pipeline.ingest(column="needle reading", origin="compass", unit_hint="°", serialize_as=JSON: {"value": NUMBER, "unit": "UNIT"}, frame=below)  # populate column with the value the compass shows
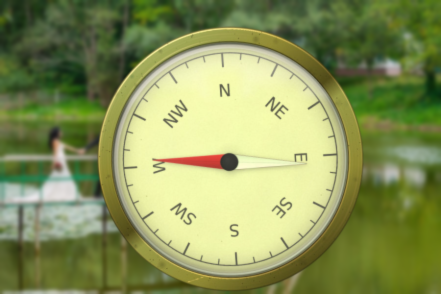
{"value": 275, "unit": "°"}
